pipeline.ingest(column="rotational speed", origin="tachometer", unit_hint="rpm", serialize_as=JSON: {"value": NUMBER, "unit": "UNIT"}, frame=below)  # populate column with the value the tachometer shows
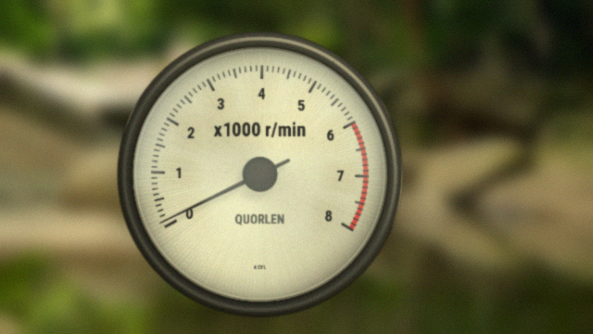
{"value": 100, "unit": "rpm"}
